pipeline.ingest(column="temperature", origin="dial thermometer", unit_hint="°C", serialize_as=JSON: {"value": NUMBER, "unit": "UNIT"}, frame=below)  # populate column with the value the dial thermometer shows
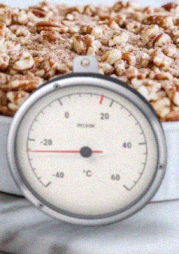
{"value": -24, "unit": "°C"}
